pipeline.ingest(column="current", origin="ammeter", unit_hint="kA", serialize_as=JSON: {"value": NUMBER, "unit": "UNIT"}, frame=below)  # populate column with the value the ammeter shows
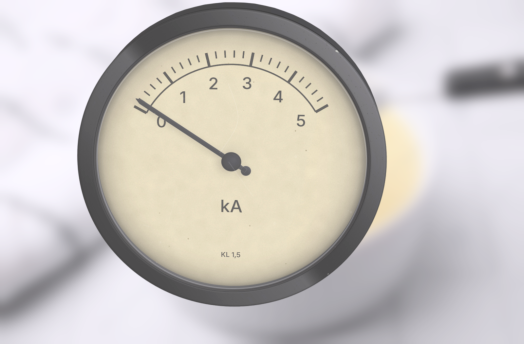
{"value": 0.2, "unit": "kA"}
